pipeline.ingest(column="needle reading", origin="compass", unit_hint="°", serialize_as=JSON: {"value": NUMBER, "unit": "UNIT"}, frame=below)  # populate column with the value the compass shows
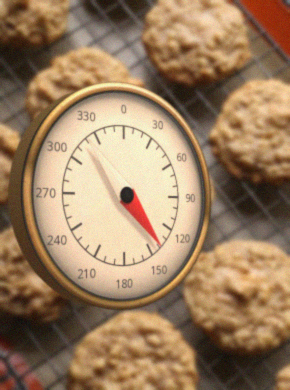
{"value": 140, "unit": "°"}
